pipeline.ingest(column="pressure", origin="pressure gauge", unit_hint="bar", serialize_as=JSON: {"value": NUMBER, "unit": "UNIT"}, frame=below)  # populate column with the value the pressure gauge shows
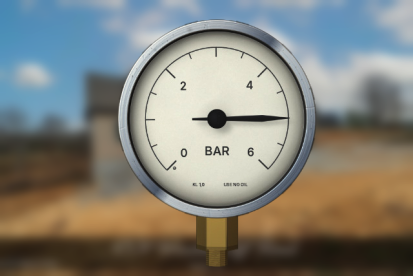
{"value": 5, "unit": "bar"}
